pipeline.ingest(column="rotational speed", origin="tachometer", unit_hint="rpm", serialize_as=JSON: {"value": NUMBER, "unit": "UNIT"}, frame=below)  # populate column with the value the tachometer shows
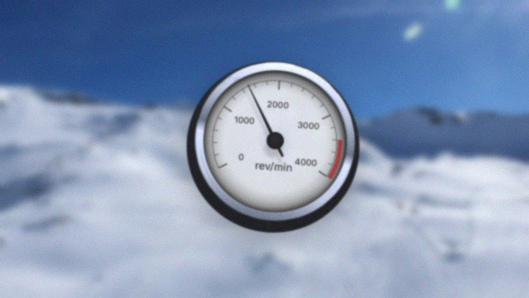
{"value": 1500, "unit": "rpm"}
